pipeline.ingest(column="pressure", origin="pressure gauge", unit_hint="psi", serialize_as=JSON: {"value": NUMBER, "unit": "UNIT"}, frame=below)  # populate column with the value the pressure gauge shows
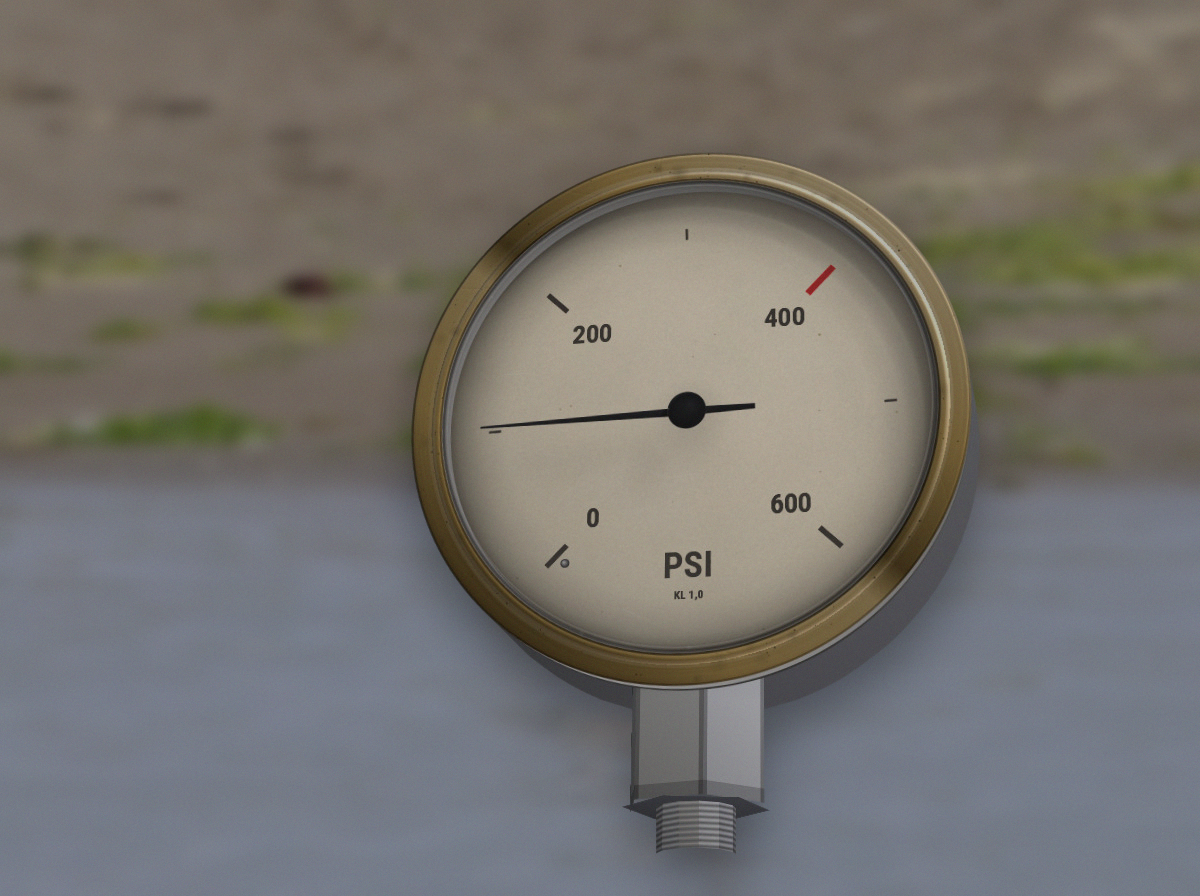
{"value": 100, "unit": "psi"}
